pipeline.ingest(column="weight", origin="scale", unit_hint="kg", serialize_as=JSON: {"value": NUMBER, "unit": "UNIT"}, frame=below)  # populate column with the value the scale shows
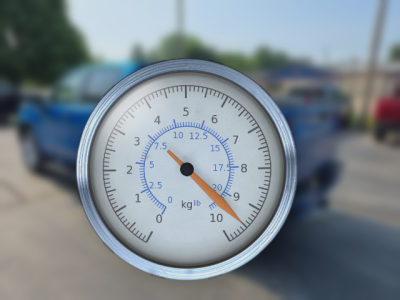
{"value": 9.5, "unit": "kg"}
